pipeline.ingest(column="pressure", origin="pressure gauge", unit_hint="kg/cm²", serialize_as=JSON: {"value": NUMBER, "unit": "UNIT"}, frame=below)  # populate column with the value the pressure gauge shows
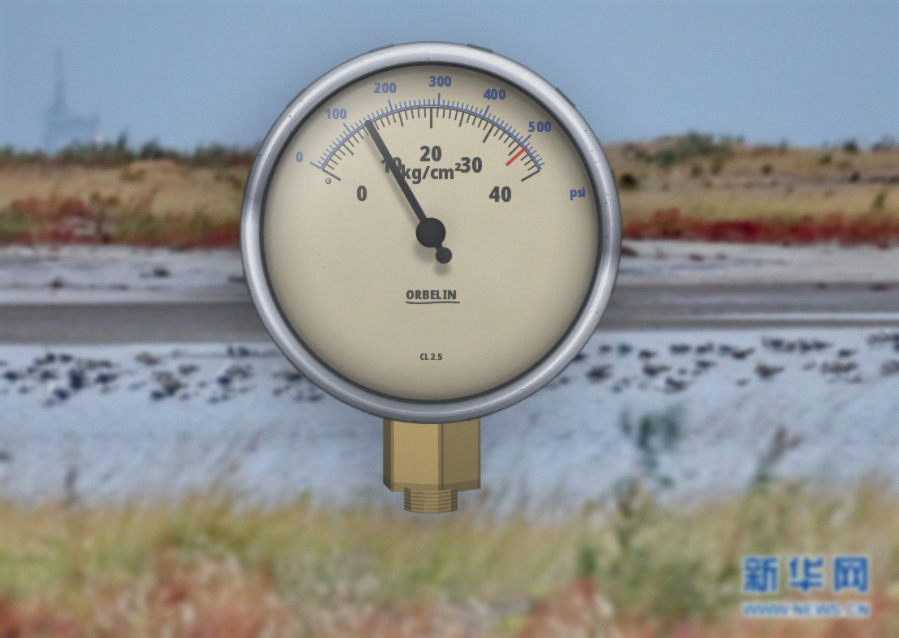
{"value": 10, "unit": "kg/cm²"}
